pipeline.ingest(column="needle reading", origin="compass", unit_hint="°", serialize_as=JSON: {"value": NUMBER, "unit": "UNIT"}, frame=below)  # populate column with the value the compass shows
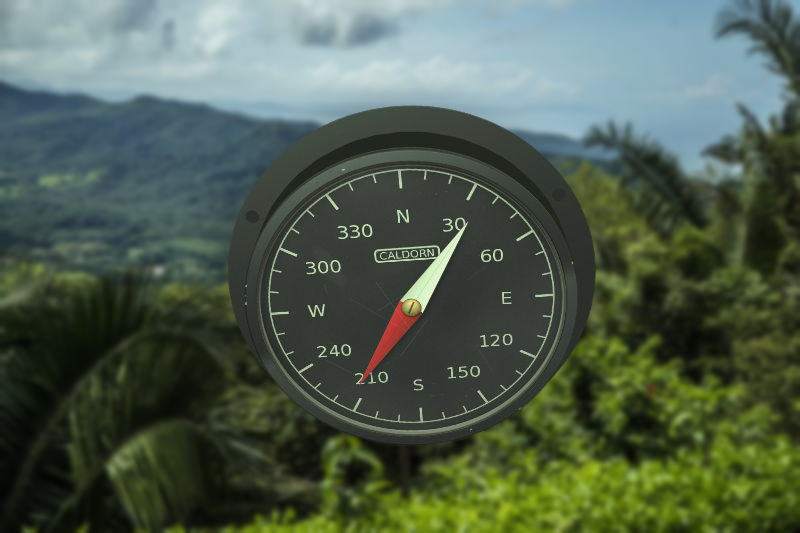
{"value": 215, "unit": "°"}
